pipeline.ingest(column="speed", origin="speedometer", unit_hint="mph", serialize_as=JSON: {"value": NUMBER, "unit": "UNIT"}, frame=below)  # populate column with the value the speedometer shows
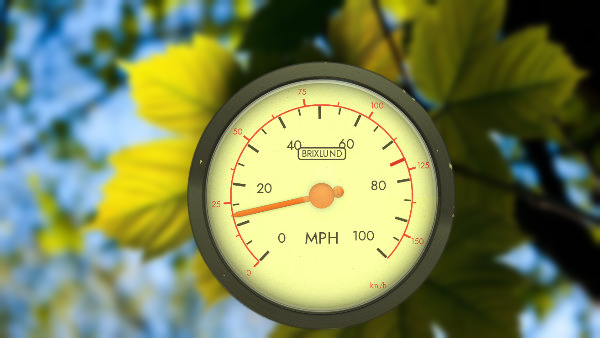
{"value": 12.5, "unit": "mph"}
